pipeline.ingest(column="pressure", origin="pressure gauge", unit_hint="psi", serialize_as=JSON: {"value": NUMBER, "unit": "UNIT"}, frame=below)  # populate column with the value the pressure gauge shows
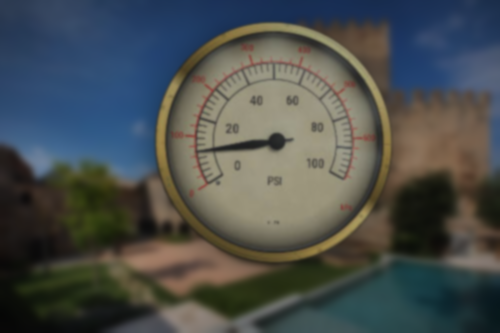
{"value": 10, "unit": "psi"}
